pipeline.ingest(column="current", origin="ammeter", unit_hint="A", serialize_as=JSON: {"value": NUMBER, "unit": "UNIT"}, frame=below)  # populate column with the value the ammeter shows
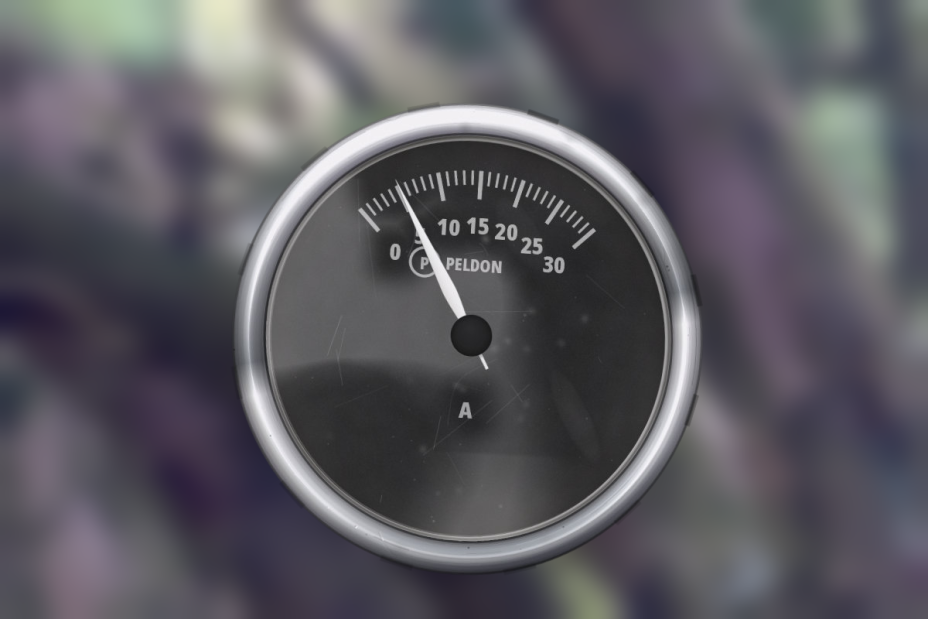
{"value": 5, "unit": "A"}
